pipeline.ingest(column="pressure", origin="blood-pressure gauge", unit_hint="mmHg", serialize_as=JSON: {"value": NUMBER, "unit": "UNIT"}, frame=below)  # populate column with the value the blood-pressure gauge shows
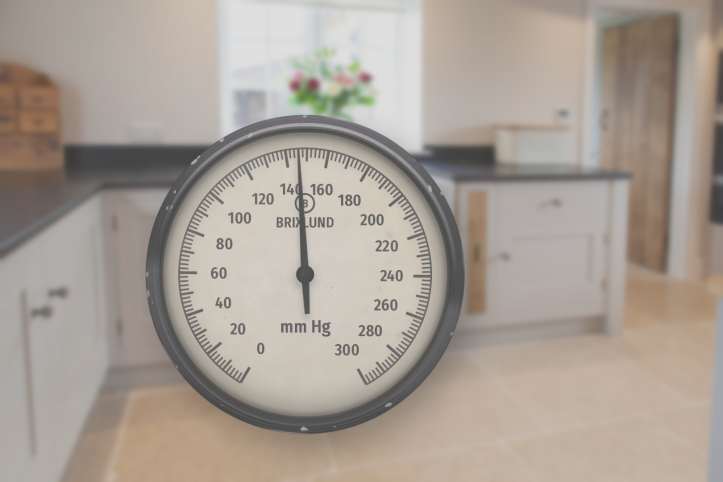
{"value": 146, "unit": "mmHg"}
